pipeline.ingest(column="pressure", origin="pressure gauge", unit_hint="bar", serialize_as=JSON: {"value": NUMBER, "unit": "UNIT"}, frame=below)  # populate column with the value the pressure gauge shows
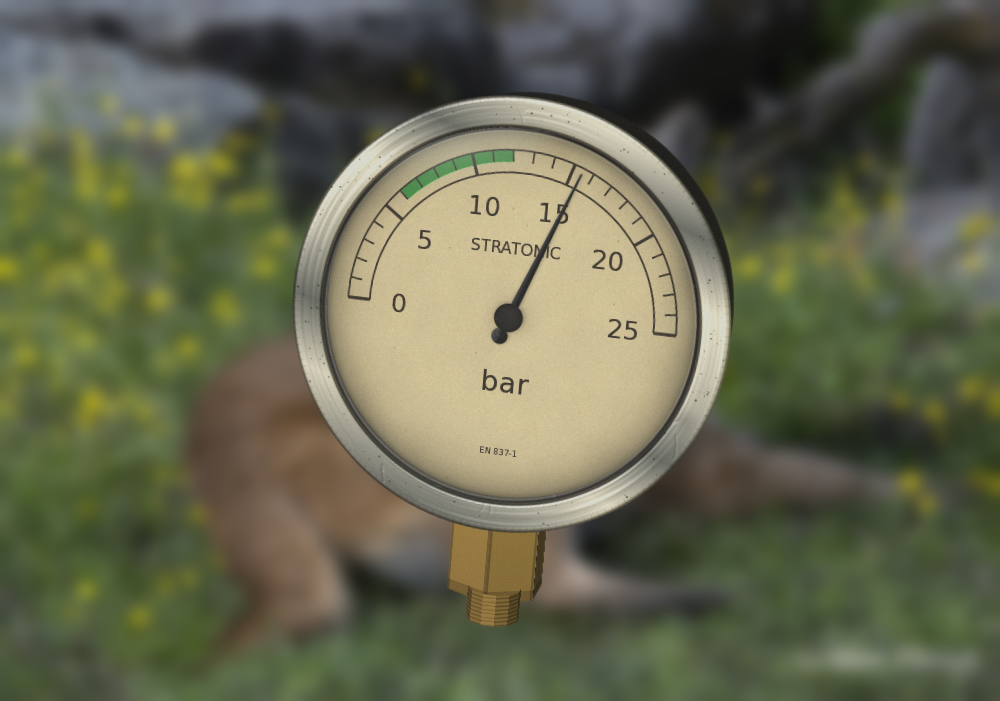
{"value": 15.5, "unit": "bar"}
